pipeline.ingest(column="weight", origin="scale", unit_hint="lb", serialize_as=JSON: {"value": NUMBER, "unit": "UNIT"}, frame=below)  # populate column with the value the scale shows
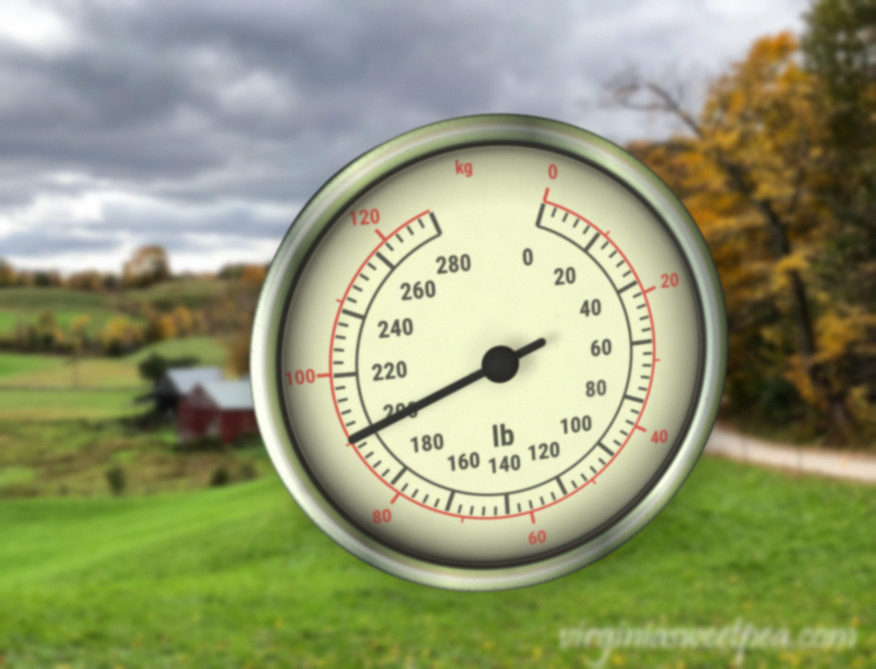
{"value": 200, "unit": "lb"}
